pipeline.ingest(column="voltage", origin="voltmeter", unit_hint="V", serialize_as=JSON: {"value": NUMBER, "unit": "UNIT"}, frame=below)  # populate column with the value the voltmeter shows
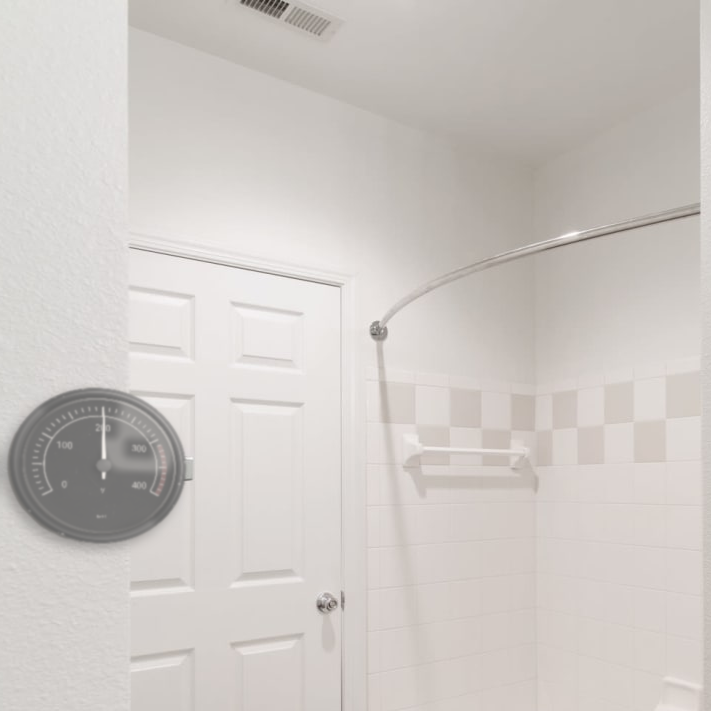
{"value": 200, "unit": "V"}
